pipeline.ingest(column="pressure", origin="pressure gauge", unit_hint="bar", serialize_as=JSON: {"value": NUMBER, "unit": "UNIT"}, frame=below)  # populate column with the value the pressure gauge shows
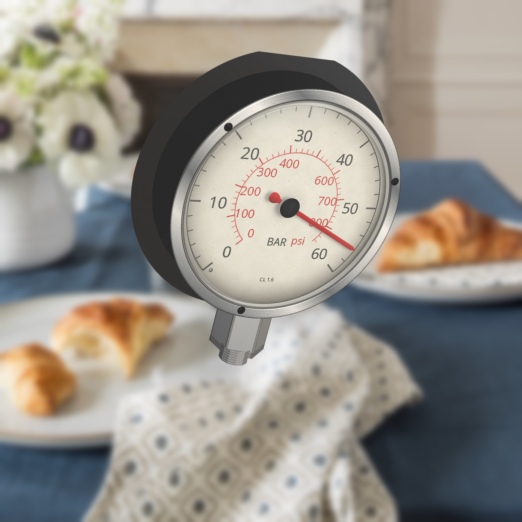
{"value": 56, "unit": "bar"}
